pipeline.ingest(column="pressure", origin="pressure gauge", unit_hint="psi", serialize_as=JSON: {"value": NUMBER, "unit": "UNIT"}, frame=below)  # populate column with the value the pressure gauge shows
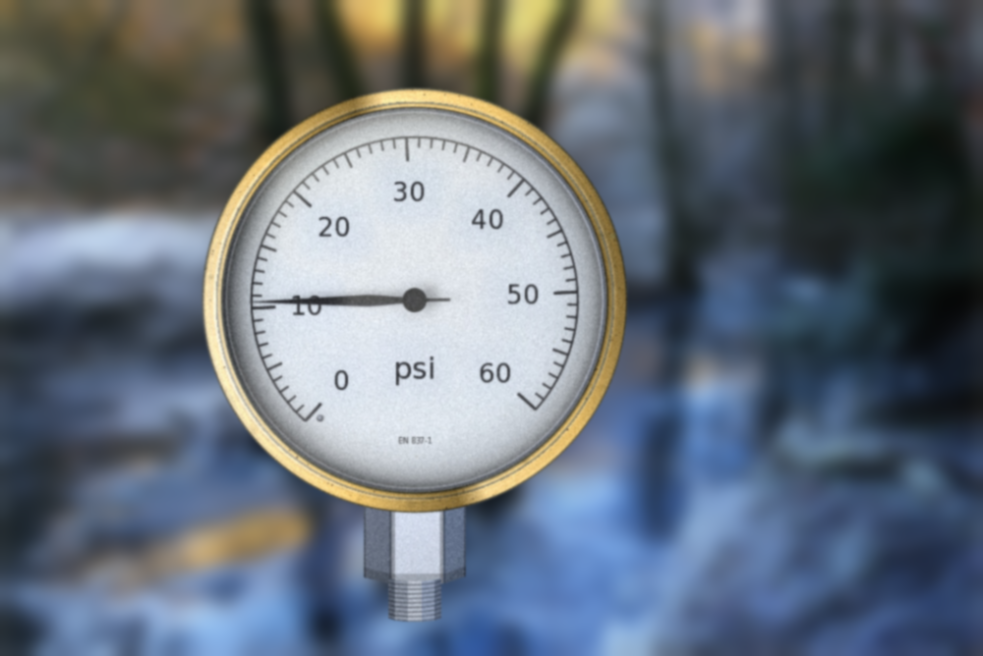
{"value": 10.5, "unit": "psi"}
